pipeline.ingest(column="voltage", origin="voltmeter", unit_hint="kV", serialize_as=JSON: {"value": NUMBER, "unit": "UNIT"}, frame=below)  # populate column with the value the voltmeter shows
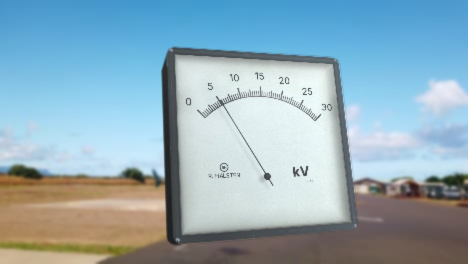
{"value": 5, "unit": "kV"}
